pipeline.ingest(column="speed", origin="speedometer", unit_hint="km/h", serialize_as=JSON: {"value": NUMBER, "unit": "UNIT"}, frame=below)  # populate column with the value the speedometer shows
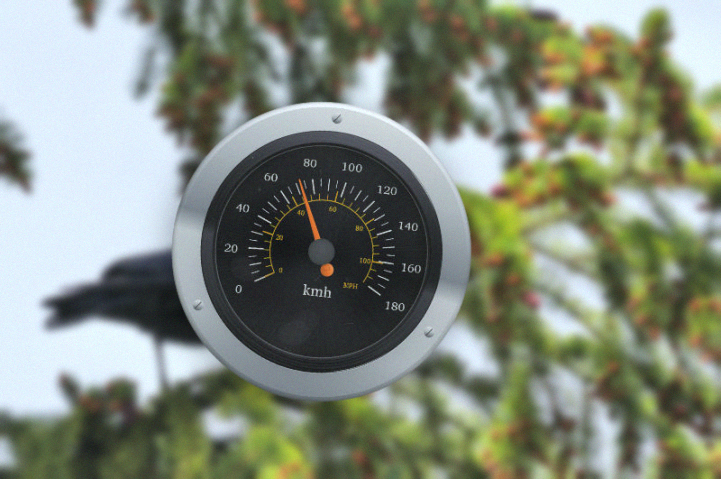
{"value": 72.5, "unit": "km/h"}
